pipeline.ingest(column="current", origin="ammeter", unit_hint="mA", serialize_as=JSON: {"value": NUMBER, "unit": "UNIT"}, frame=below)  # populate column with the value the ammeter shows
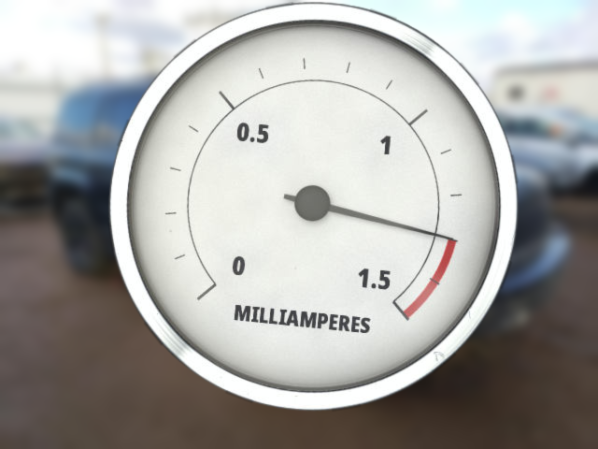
{"value": 1.3, "unit": "mA"}
